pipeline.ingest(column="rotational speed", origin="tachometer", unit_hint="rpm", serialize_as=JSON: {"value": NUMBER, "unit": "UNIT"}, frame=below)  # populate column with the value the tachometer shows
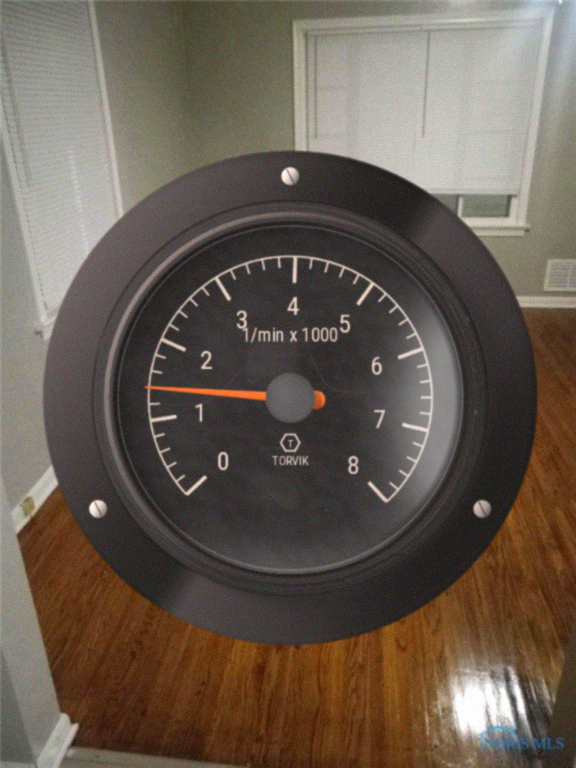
{"value": 1400, "unit": "rpm"}
